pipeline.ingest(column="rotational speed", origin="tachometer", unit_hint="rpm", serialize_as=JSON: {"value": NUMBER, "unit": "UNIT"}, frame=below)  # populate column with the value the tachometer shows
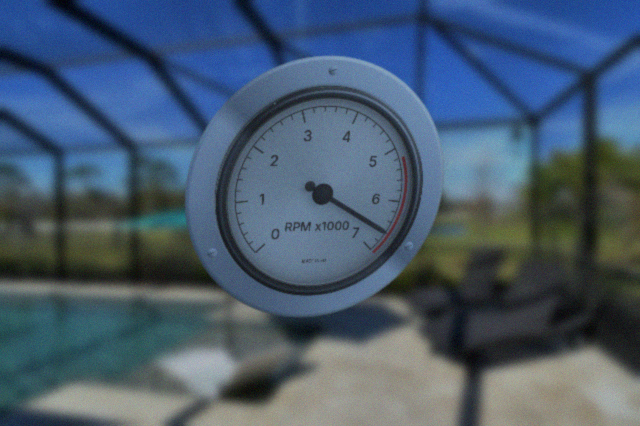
{"value": 6600, "unit": "rpm"}
